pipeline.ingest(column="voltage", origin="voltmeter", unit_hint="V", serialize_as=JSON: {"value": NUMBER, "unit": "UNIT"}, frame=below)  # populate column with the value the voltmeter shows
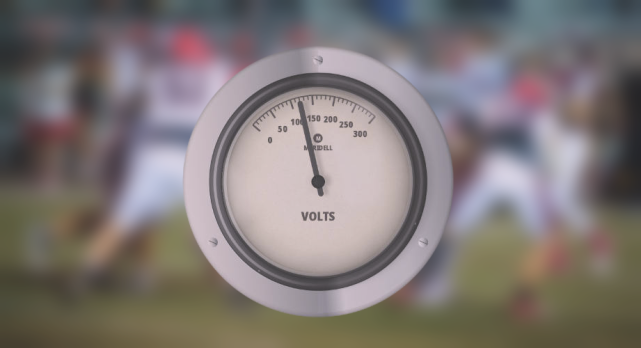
{"value": 120, "unit": "V"}
